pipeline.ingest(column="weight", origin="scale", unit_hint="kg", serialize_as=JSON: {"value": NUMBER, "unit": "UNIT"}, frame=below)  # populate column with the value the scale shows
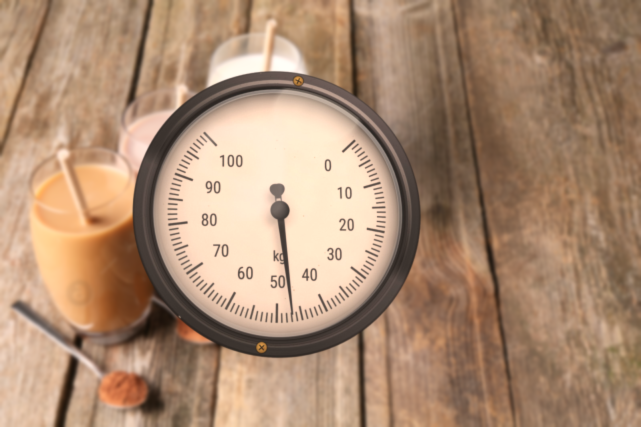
{"value": 47, "unit": "kg"}
